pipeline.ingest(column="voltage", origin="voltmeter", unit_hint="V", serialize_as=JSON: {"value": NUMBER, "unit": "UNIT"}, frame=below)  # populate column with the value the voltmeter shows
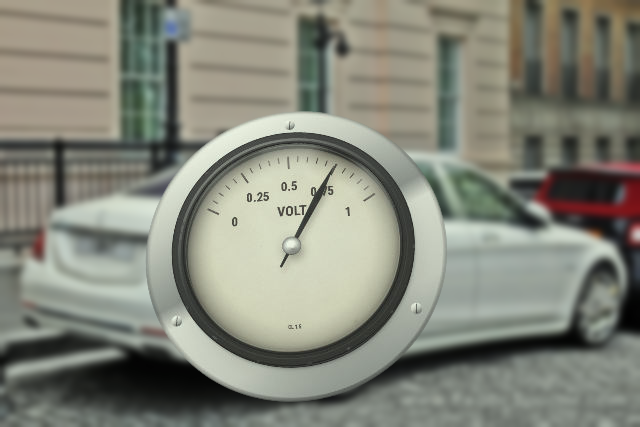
{"value": 0.75, "unit": "V"}
